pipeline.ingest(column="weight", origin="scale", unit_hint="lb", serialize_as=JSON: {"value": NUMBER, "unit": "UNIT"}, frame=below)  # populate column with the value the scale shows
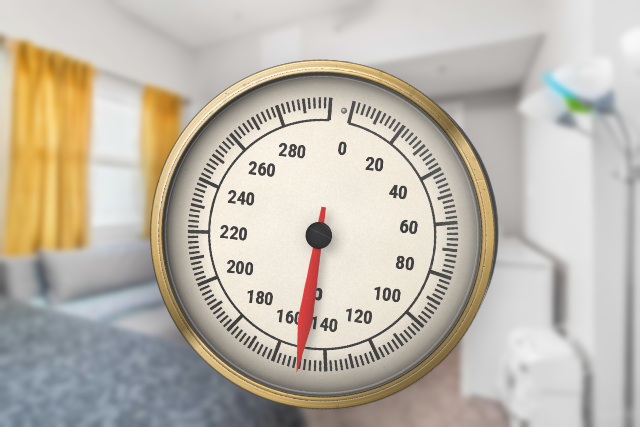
{"value": 150, "unit": "lb"}
